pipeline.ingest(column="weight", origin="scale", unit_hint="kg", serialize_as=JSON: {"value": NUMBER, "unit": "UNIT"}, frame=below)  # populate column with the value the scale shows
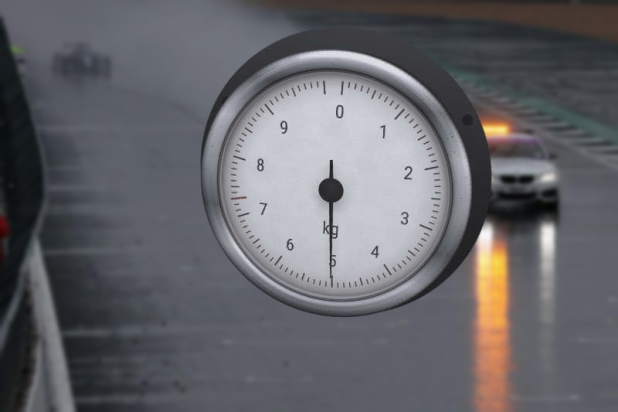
{"value": 5, "unit": "kg"}
